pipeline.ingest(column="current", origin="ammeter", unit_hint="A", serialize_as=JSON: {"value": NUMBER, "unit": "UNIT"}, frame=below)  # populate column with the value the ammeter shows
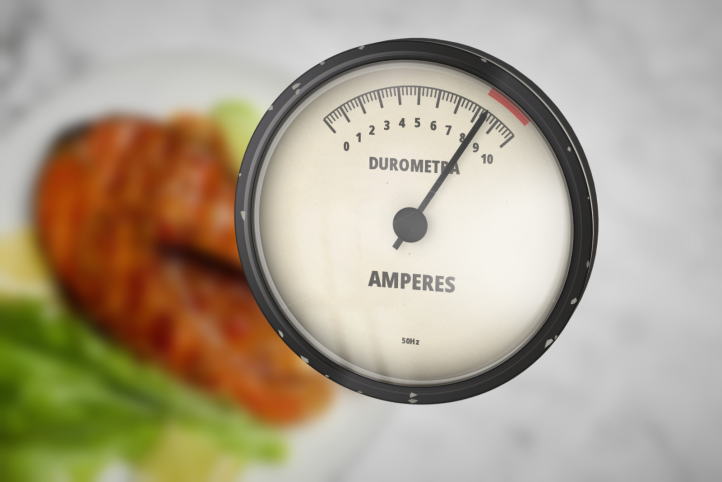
{"value": 8.4, "unit": "A"}
